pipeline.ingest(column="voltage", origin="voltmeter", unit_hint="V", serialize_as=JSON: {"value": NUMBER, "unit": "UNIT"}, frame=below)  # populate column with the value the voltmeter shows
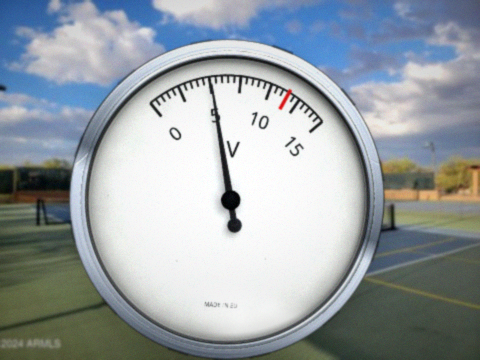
{"value": 5, "unit": "V"}
